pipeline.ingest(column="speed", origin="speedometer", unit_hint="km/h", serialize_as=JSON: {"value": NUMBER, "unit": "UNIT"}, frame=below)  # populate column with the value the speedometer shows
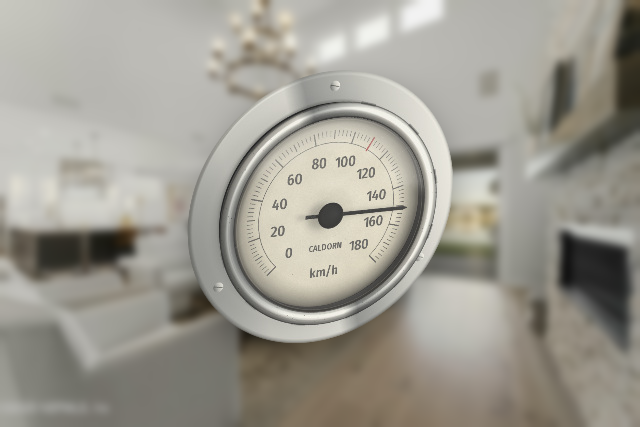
{"value": 150, "unit": "km/h"}
